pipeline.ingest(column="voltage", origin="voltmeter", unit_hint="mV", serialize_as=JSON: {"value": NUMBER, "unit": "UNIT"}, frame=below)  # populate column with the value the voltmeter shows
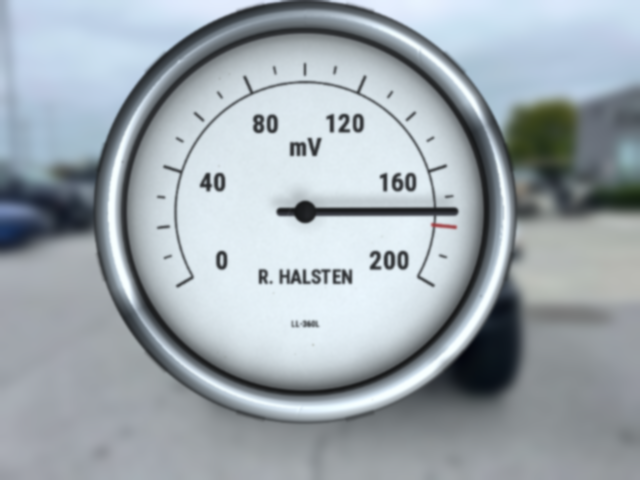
{"value": 175, "unit": "mV"}
